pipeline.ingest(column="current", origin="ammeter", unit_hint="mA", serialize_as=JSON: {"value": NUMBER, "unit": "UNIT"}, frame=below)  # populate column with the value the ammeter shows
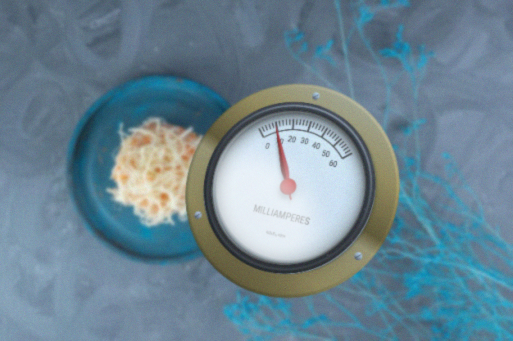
{"value": 10, "unit": "mA"}
